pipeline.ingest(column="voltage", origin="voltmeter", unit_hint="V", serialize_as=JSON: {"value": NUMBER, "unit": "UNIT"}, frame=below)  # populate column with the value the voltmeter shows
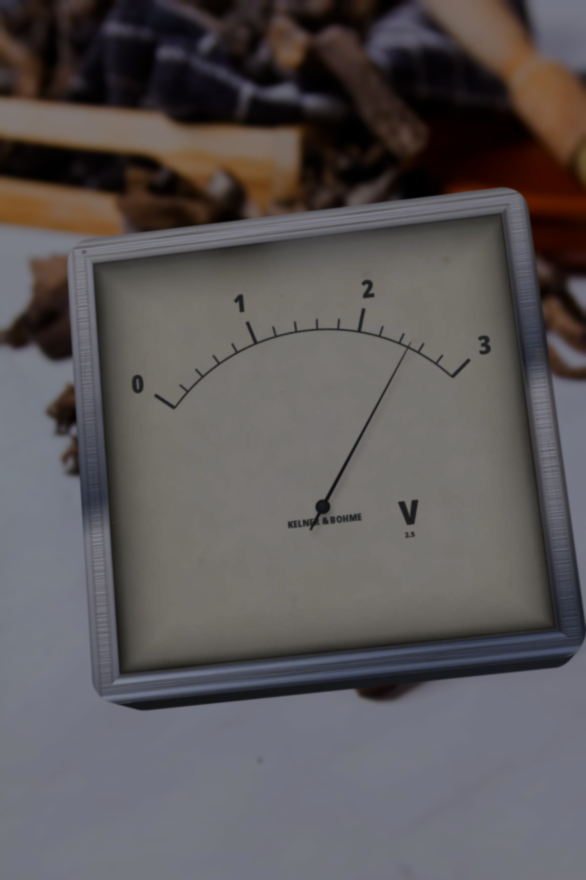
{"value": 2.5, "unit": "V"}
